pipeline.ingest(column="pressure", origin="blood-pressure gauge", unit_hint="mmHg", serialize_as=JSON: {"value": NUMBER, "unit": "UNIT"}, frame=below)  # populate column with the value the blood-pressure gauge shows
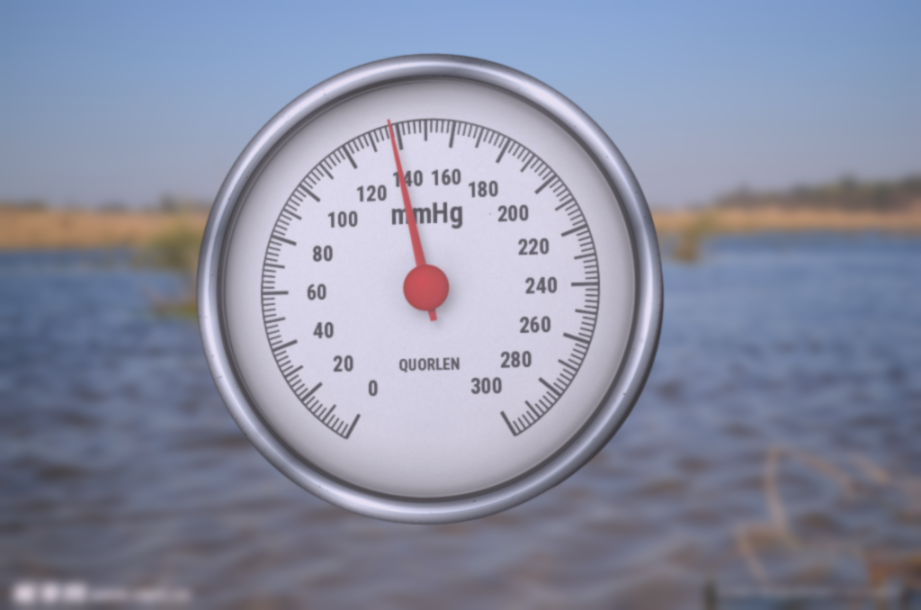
{"value": 138, "unit": "mmHg"}
